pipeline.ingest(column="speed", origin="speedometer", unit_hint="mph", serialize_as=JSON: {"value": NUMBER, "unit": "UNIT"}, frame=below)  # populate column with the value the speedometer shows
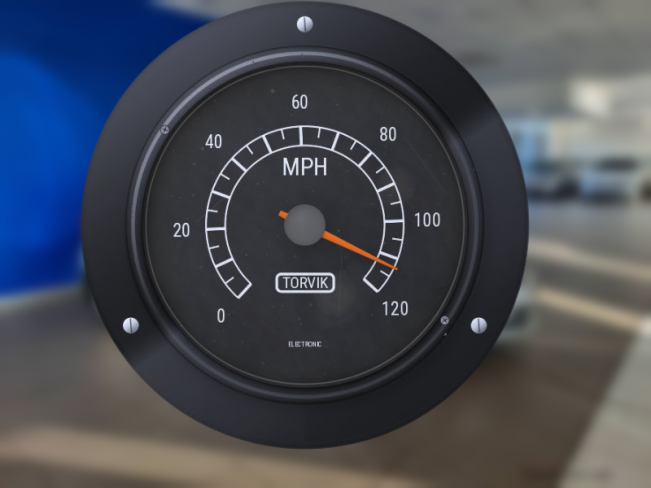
{"value": 112.5, "unit": "mph"}
